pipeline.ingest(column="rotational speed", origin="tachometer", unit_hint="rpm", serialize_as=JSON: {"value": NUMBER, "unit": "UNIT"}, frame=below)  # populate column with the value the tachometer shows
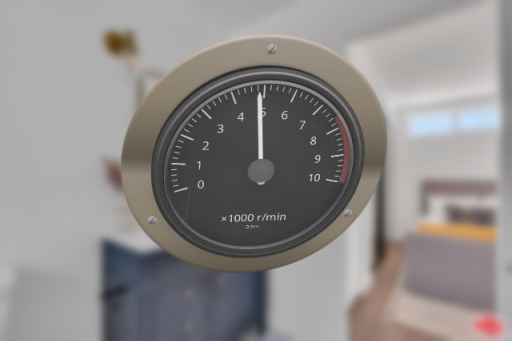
{"value": 4800, "unit": "rpm"}
